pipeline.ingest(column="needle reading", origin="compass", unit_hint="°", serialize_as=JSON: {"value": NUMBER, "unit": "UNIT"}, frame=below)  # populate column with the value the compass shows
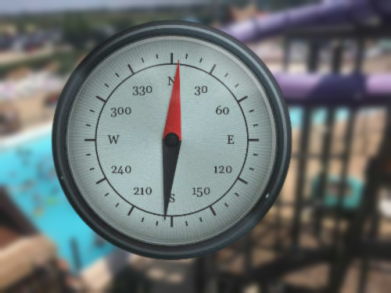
{"value": 5, "unit": "°"}
